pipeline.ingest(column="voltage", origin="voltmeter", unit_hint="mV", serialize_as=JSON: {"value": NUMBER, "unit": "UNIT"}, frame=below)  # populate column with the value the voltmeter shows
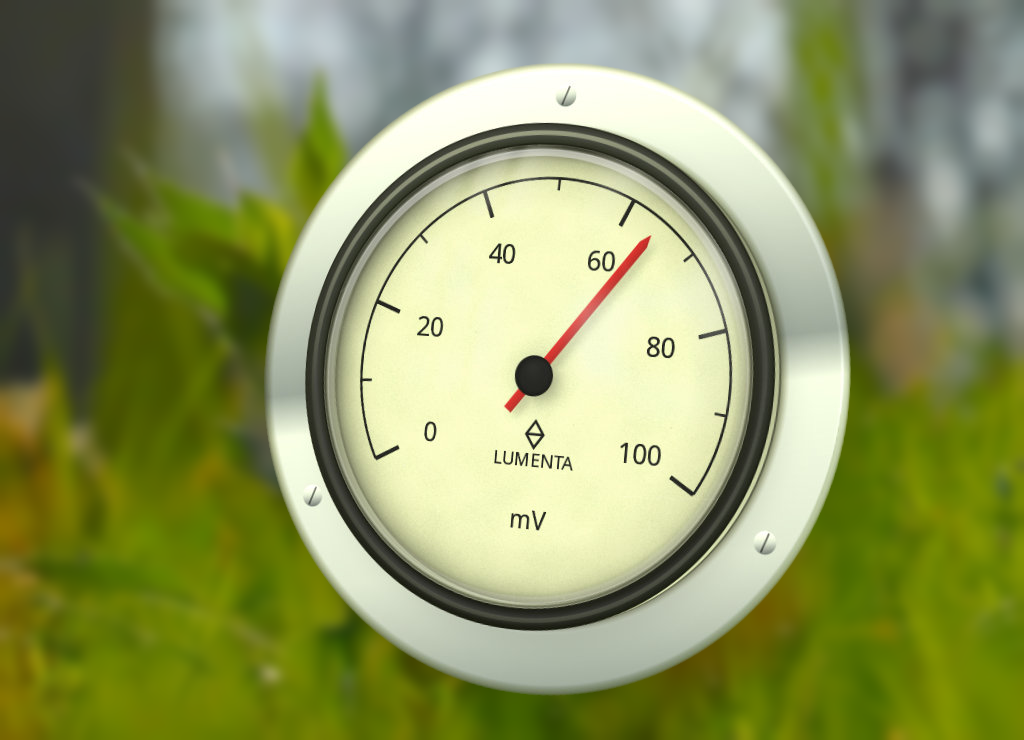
{"value": 65, "unit": "mV"}
